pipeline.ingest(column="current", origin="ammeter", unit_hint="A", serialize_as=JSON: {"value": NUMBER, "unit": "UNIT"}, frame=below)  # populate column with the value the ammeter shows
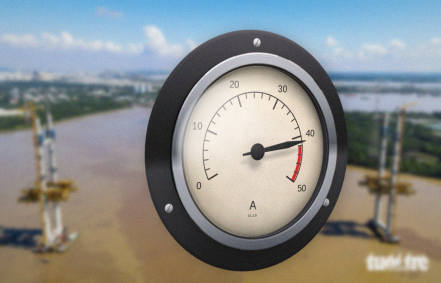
{"value": 41, "unit": "A"}
